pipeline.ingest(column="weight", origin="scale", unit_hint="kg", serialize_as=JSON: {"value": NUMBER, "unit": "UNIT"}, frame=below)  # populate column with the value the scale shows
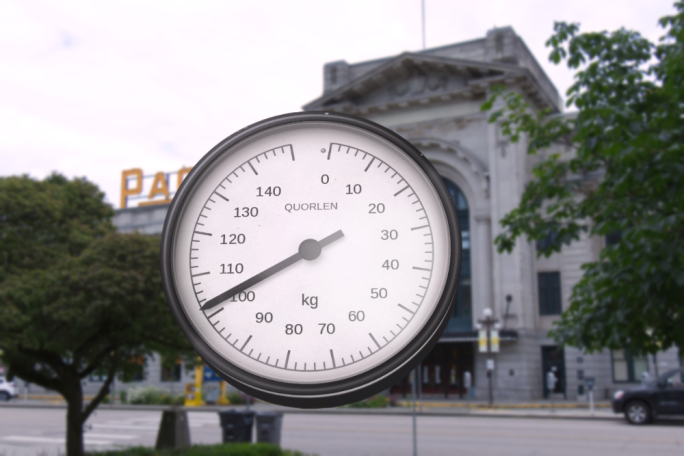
{"value": 102, "unit": "kg"}
